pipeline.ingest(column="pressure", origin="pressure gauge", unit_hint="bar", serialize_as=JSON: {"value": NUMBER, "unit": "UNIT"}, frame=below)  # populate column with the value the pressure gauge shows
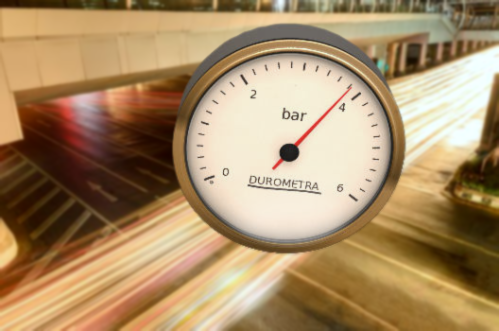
{"value": 3.8, "unit": "bar"}
